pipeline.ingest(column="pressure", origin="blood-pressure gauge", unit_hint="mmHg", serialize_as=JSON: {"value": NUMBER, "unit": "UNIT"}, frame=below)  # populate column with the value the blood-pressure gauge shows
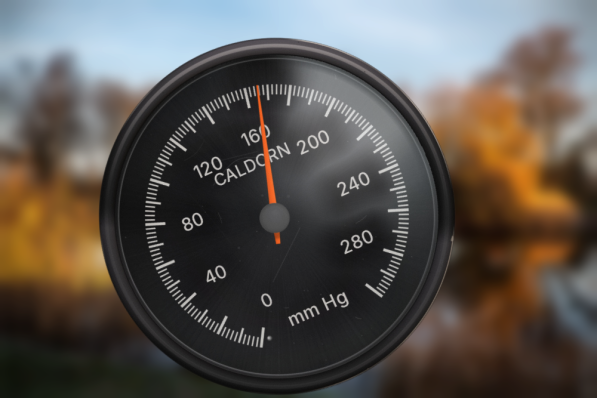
{"value": 166, "unit": "mmHg"}
